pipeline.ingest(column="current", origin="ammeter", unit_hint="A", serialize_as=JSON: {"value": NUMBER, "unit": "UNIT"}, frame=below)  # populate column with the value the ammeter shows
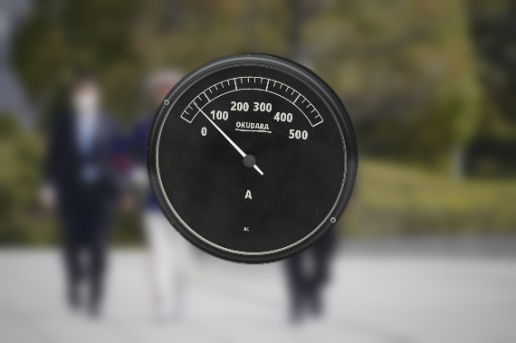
{"value": 60, "unit": "A"}
